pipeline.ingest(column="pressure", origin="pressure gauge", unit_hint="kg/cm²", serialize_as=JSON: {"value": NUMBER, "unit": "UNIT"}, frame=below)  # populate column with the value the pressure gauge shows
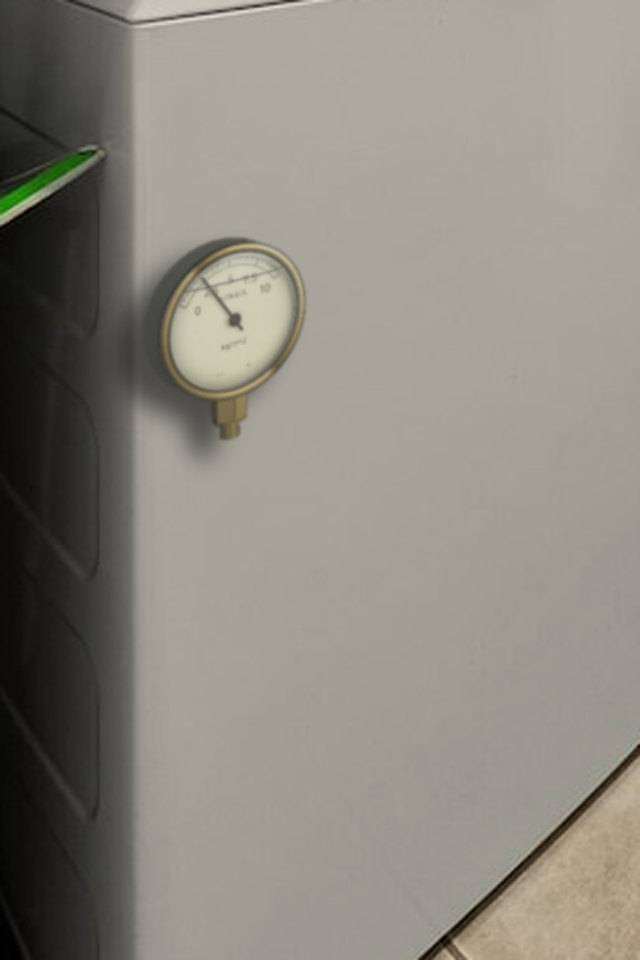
{"value": 2.5, "unit": "kg/cm²"}
